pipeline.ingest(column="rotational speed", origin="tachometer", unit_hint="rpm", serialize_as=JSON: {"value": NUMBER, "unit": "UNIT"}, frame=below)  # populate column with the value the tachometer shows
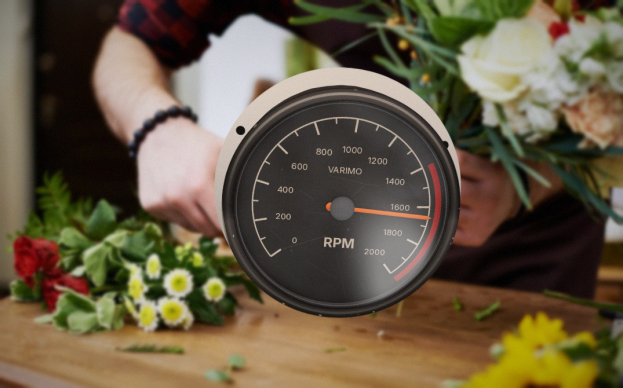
{"value": 1650, "unit": "rpm"}
